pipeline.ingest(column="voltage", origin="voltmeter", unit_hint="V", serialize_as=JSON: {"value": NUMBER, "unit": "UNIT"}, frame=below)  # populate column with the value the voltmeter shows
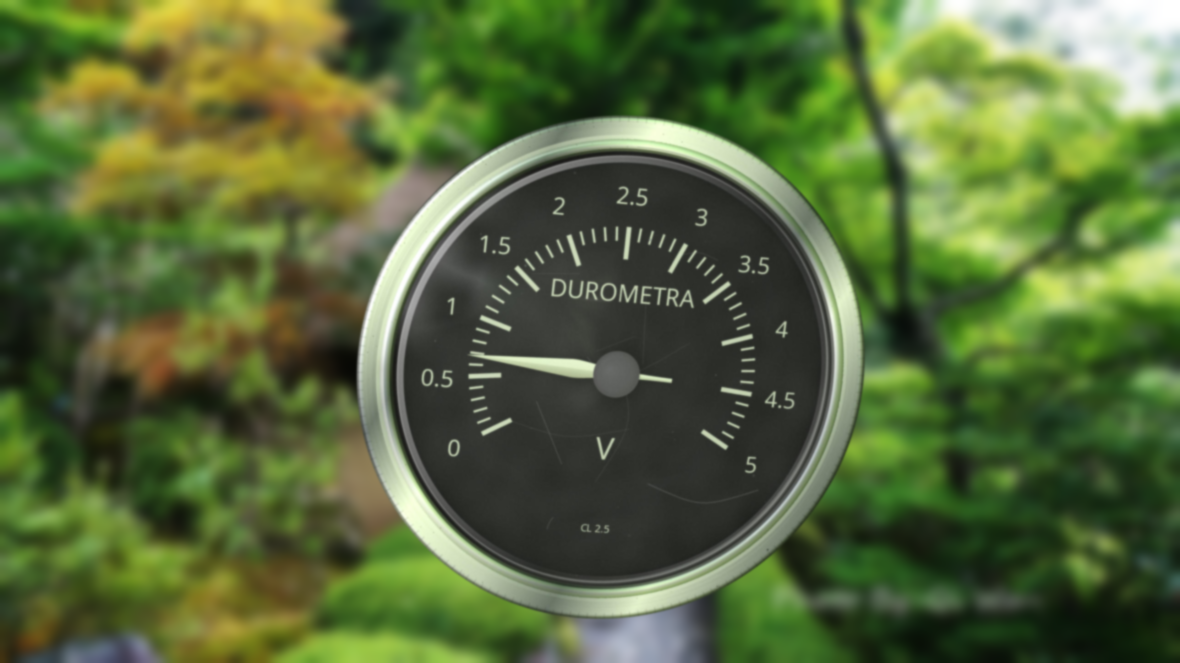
{"value": 0.7, "unit": "V"}
